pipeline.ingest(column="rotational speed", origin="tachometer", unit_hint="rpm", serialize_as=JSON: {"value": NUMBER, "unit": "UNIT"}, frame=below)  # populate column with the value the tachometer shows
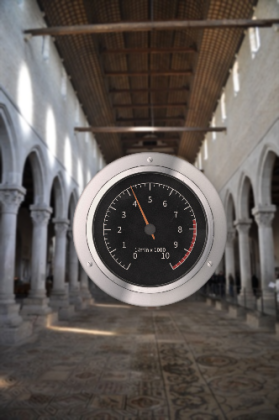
{"value": 4200, "unit": "rpm"}
